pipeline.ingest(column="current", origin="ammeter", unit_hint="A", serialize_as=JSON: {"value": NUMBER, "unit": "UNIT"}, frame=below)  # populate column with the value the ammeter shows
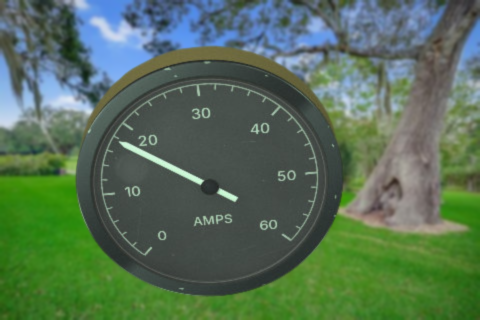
{"value": 18, "unit": "A"}
